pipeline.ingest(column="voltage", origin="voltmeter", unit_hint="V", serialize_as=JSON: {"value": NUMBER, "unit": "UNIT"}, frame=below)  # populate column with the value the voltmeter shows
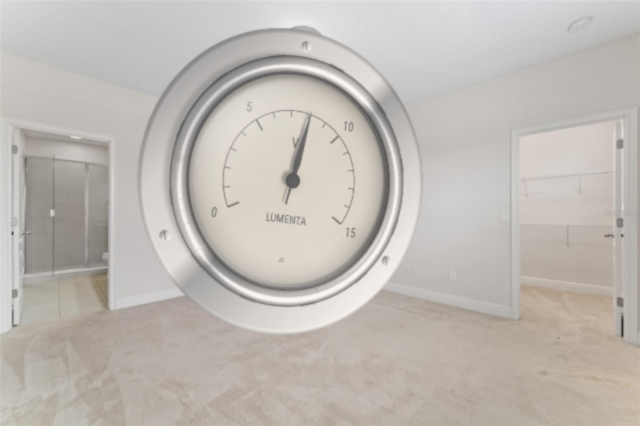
{"value": 8, "unit": "V"}
